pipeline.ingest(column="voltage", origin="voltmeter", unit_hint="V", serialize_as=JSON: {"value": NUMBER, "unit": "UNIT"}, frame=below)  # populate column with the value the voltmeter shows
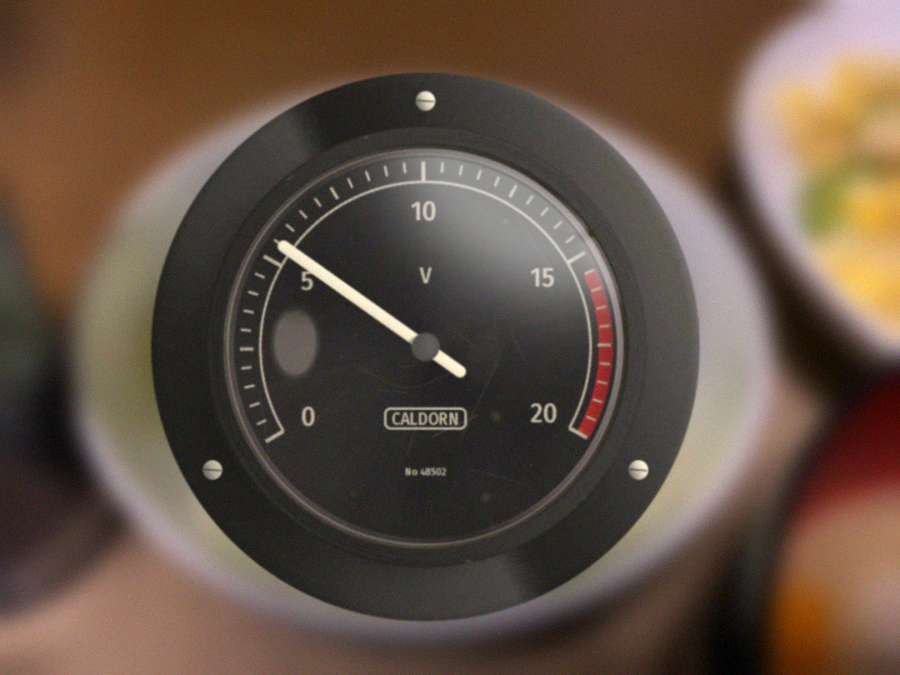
{"value": 5.5, "unit": "V"}
